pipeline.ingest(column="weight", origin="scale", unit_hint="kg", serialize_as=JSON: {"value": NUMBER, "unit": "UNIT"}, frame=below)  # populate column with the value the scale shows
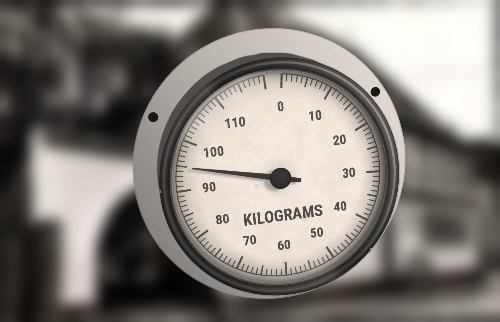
{"value": 95, "unit": "kg"}
